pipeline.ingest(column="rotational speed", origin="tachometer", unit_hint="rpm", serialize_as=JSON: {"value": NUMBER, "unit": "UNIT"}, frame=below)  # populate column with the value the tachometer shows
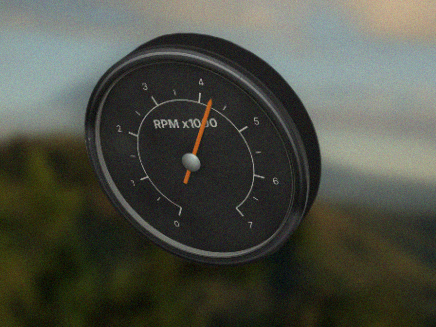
{"value": 4250, "unit": "rpm"}
